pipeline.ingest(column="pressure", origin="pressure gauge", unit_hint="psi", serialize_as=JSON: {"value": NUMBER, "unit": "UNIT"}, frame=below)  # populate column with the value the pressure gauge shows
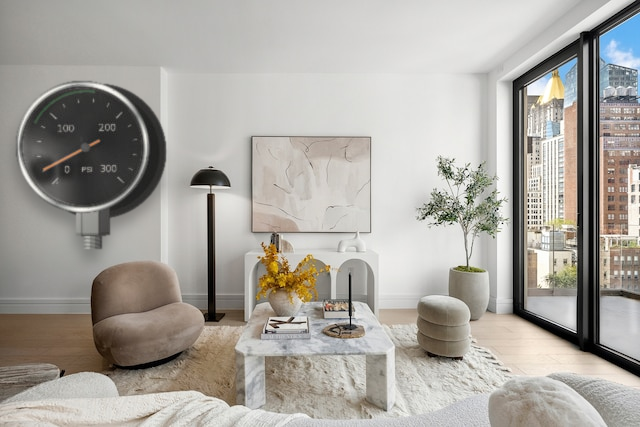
{"value": 20, "unit": "psi"}
